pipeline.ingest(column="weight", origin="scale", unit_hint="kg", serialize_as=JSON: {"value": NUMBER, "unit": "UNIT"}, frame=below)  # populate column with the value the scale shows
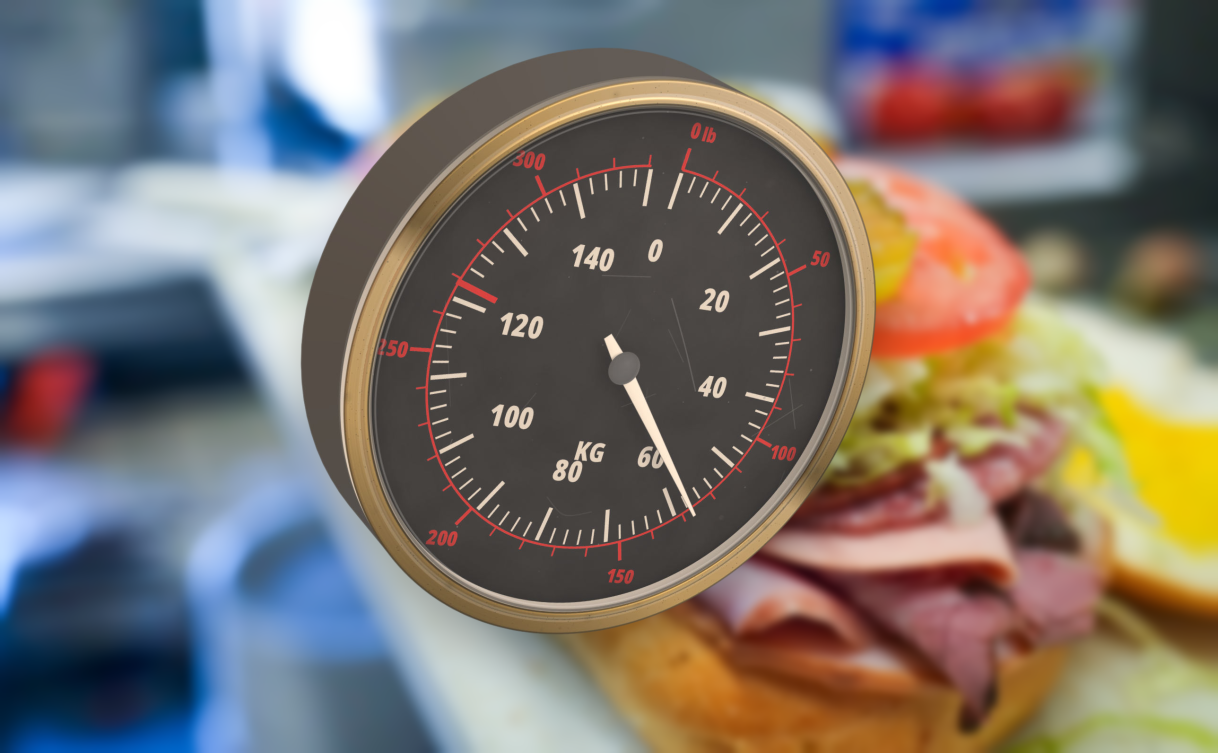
{"value": 58, "unit": "kg"}
